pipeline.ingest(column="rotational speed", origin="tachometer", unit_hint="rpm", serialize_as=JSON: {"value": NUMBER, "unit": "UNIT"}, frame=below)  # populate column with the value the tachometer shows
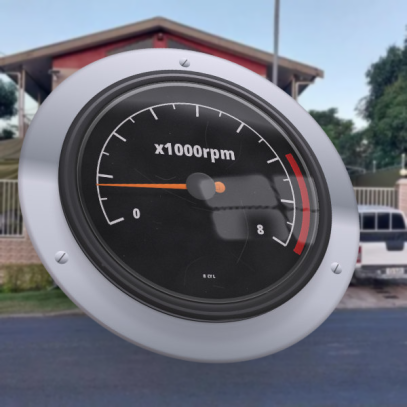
{"value": 750, "unit": "rpm"}
